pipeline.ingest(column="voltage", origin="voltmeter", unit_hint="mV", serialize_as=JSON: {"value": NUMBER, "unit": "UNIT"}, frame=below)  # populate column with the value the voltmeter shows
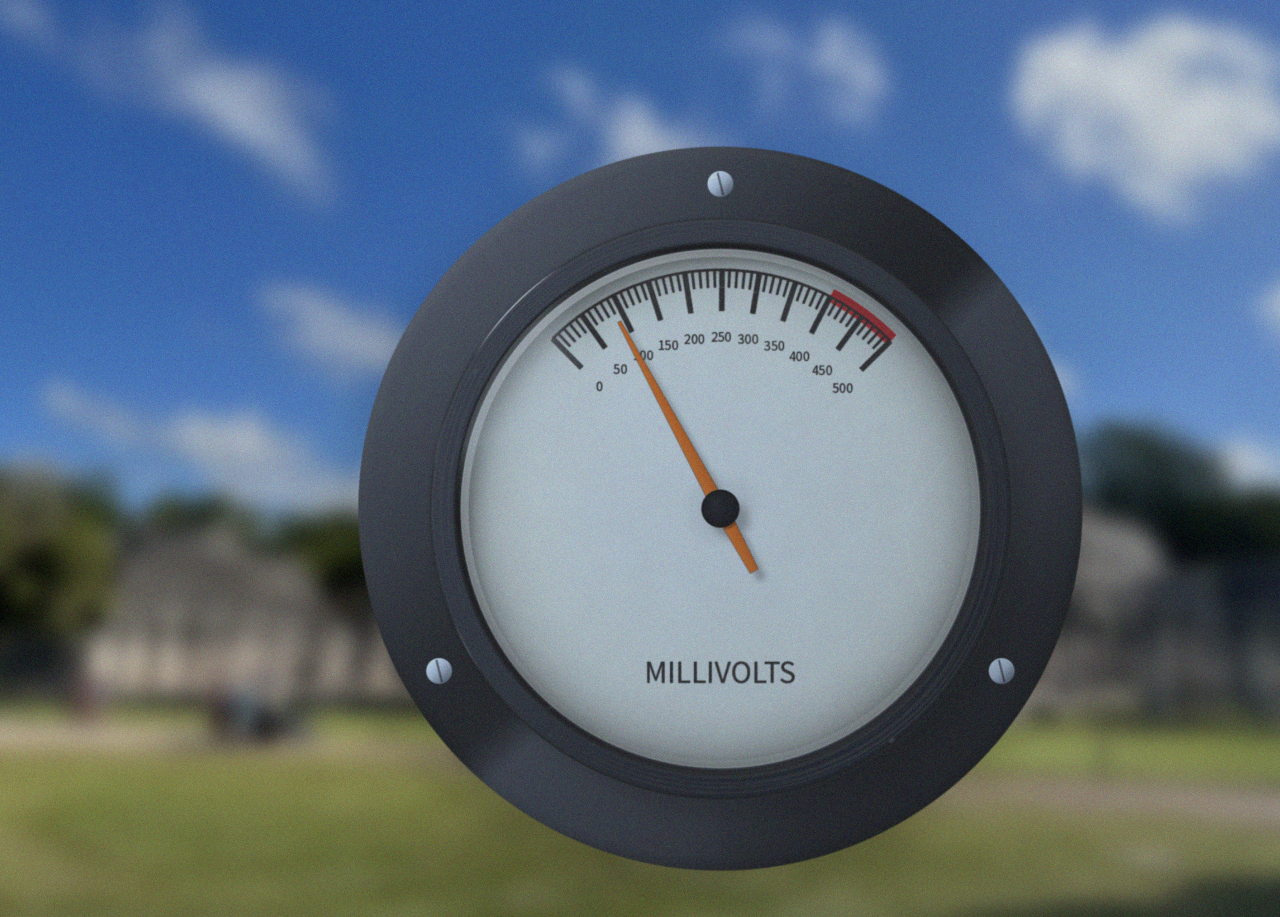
{"value": 90, "unit": "mV"}
